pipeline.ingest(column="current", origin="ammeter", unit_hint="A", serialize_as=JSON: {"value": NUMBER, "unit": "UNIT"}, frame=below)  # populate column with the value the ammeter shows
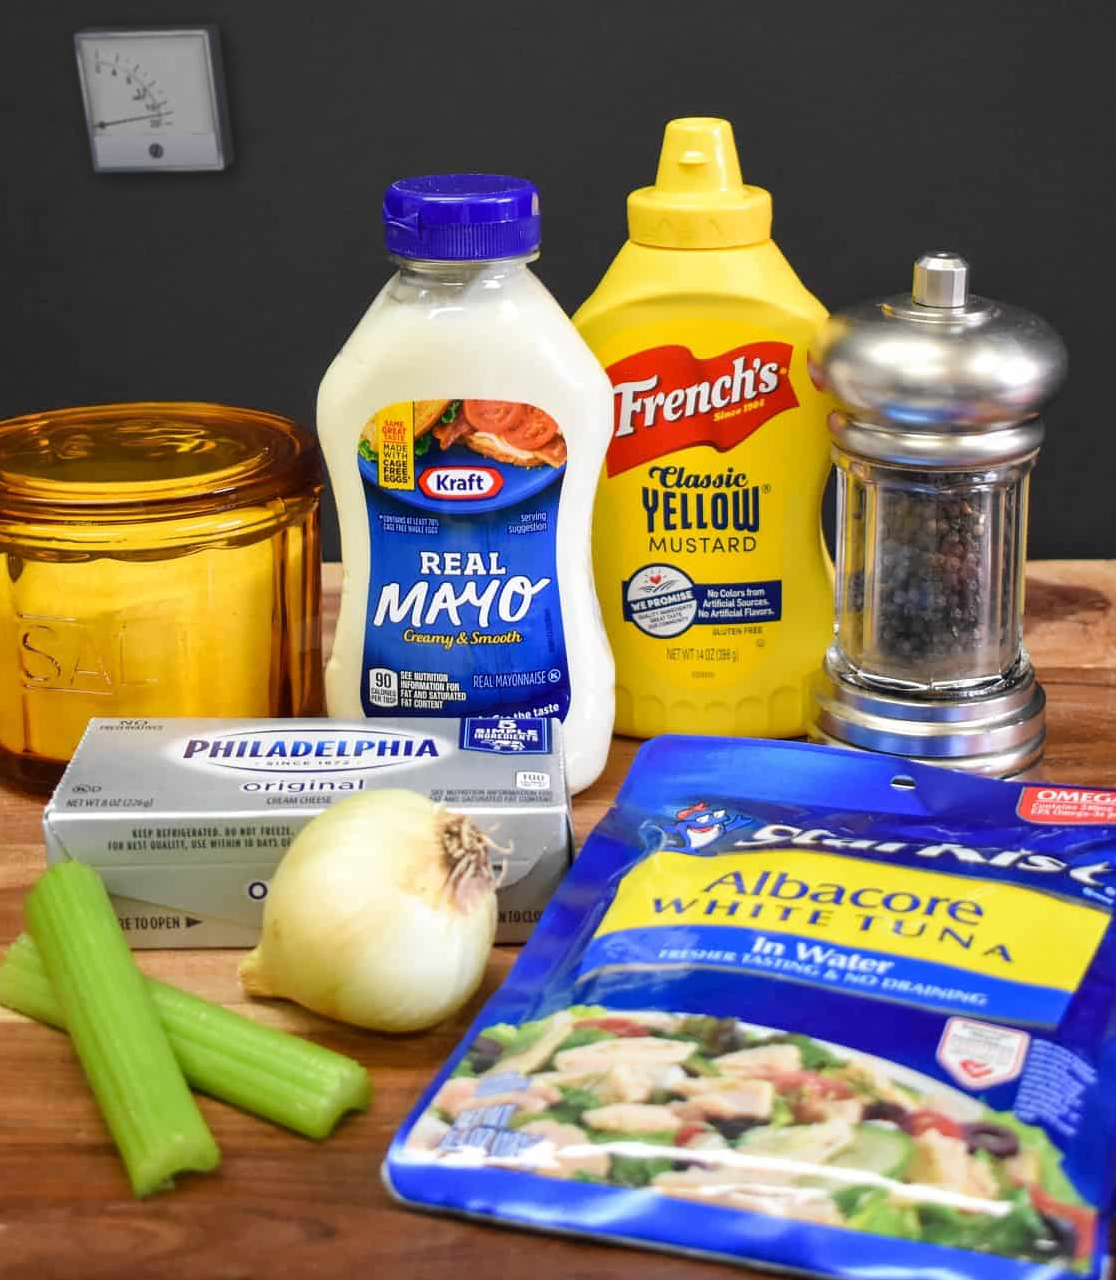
{"value": 18, "unit": "A"}
